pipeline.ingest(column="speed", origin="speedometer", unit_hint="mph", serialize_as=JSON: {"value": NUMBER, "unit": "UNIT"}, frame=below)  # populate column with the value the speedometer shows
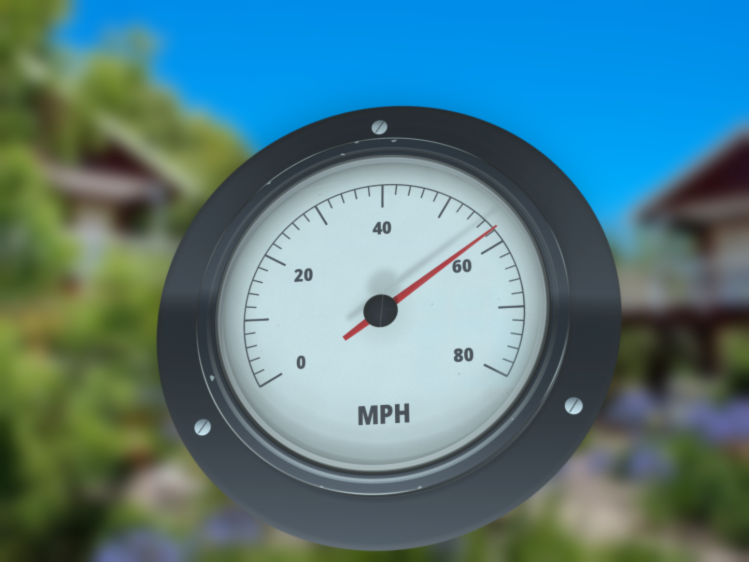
{"value": 58, "unit": "mph"}
